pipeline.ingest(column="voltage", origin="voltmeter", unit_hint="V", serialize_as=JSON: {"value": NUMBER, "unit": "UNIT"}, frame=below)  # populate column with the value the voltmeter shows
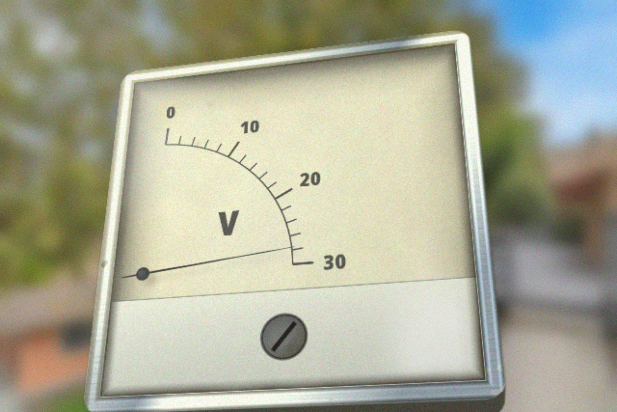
{"value": 28, "unit": "V"}
